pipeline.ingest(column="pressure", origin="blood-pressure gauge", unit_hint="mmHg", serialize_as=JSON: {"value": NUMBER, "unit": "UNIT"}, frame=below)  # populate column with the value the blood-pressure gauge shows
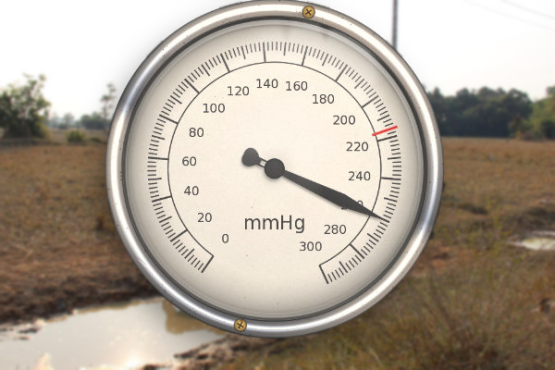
{"value": 260, "unit": "mmHg"}
